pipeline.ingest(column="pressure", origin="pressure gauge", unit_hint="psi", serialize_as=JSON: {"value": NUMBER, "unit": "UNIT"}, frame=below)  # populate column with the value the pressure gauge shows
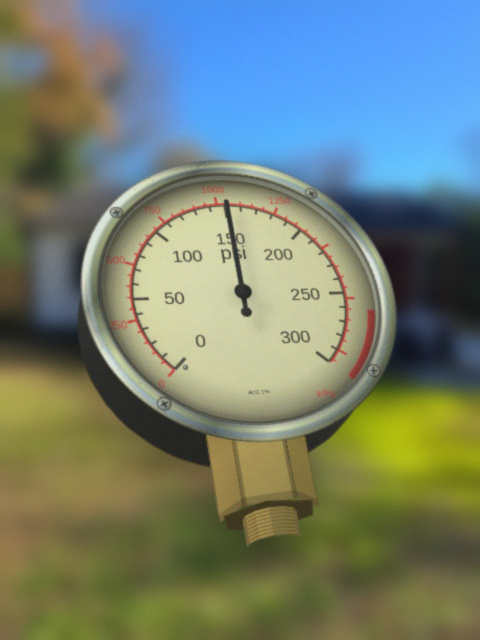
{"value": 150, "unit": "psi"}
